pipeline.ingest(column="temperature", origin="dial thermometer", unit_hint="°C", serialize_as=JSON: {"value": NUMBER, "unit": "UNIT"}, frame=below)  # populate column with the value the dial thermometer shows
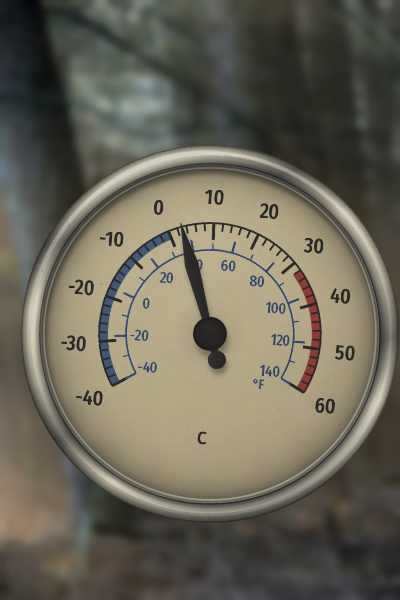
{"value": 3, "unit": "°C"}
